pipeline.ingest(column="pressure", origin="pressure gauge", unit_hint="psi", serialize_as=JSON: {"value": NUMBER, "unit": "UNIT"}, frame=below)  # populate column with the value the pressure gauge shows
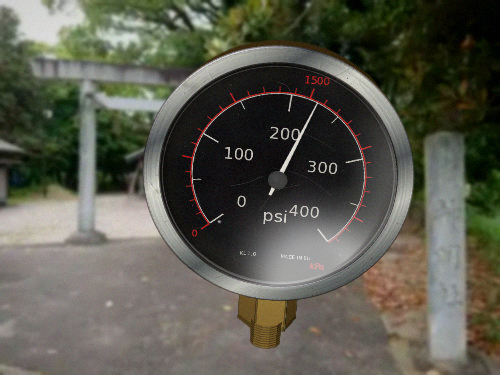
{"value": 225, "unit": "psi"}
